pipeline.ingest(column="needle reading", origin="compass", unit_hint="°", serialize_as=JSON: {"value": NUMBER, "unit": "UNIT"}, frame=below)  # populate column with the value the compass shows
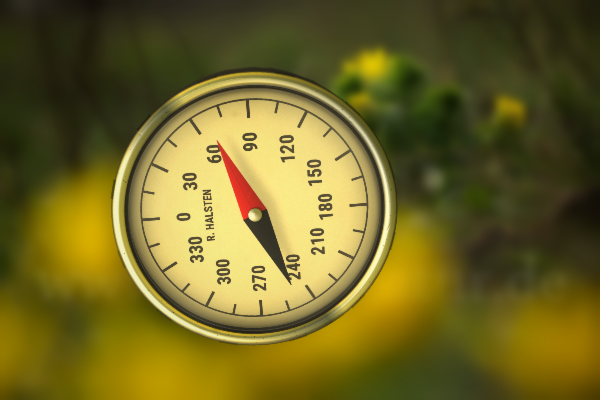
{"value": 67.5, "unit": "°"}
